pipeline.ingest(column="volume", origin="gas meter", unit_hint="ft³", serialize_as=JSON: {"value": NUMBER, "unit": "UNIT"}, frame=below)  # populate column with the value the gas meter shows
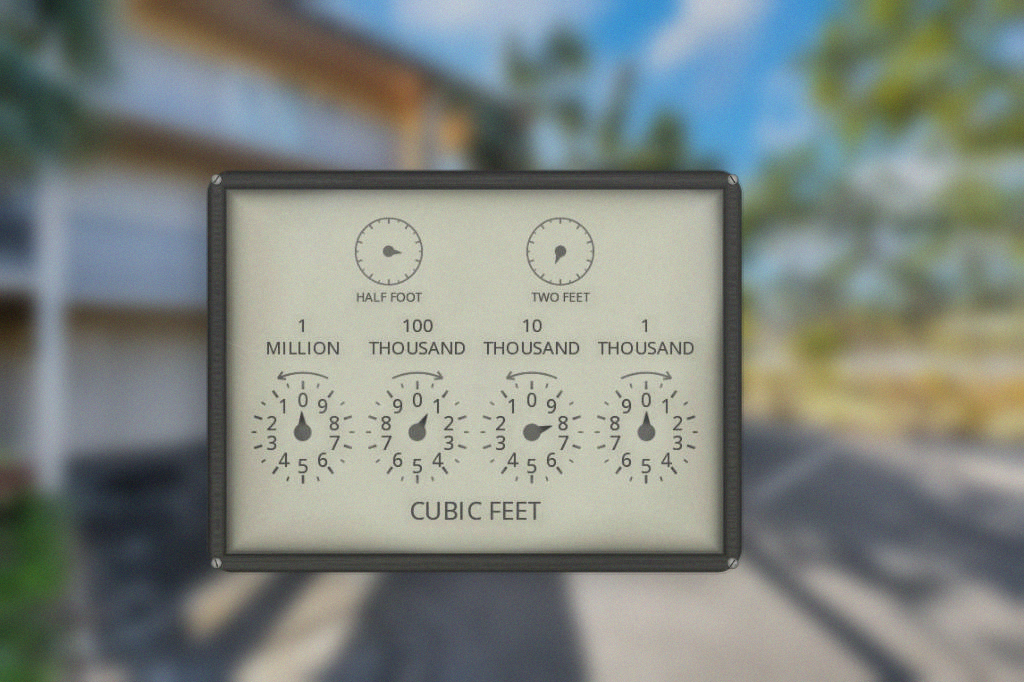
{"value": 8000, "unit": "ft³"}
